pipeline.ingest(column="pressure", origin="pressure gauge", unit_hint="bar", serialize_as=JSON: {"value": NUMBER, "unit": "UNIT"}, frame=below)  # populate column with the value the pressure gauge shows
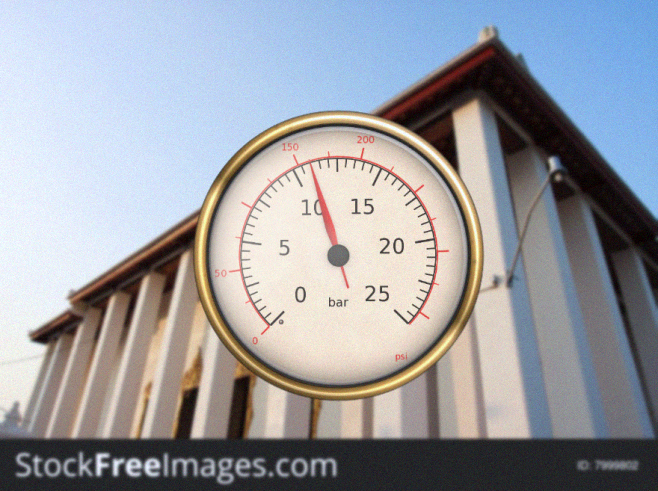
{"value": 11, "unit": "bar"}
